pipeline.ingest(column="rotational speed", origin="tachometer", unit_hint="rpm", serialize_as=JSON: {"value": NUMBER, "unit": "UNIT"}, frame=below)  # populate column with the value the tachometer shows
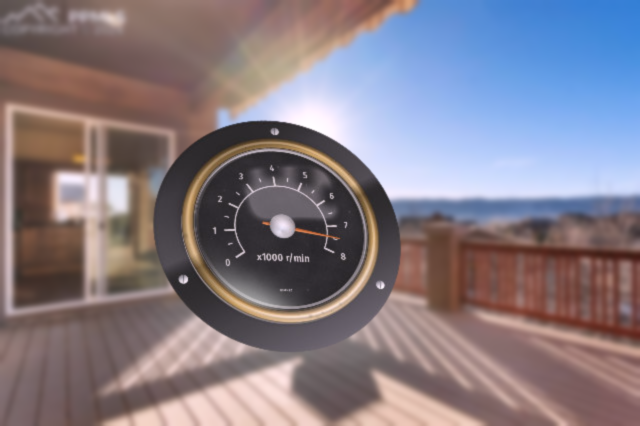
{"value": 7500, "unit": "rpm"}
